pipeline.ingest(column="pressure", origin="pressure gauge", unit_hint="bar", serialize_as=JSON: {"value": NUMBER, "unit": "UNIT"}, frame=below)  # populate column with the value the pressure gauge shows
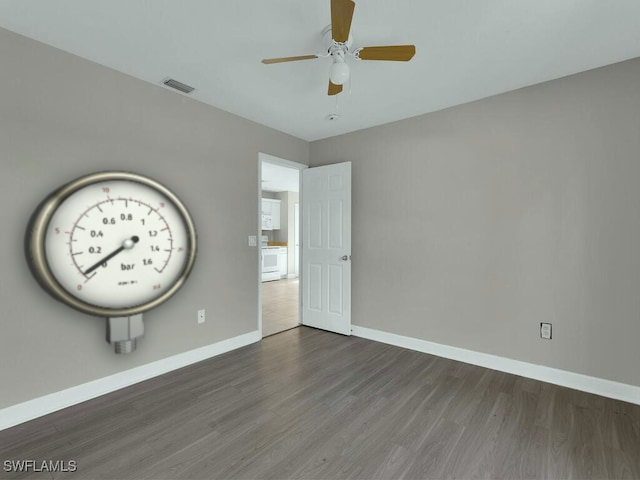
{"value": 0.05, "unit": "bar"}
